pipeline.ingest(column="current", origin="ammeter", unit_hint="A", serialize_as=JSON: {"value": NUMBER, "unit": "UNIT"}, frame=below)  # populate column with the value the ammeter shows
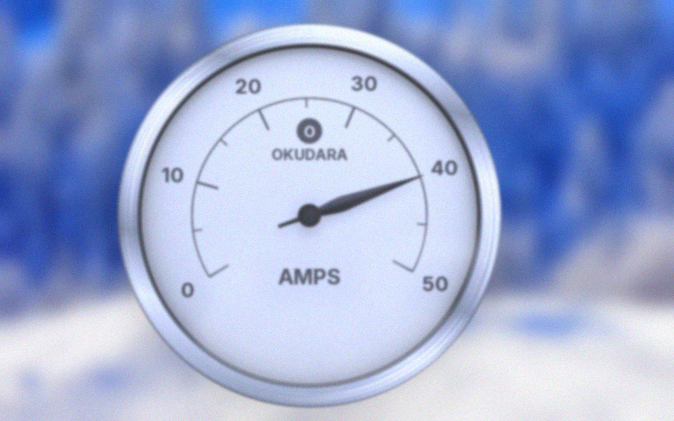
{"value": 40, "unit": "A"}
